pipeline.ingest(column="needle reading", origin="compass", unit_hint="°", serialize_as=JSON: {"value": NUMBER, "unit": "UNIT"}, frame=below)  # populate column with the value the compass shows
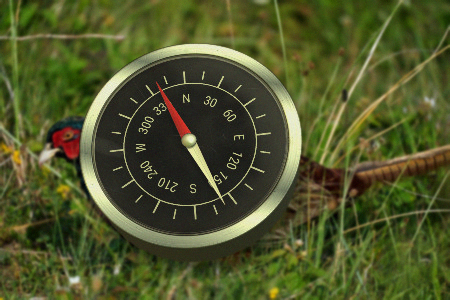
{"value": 337.5, "unit": "°"}
